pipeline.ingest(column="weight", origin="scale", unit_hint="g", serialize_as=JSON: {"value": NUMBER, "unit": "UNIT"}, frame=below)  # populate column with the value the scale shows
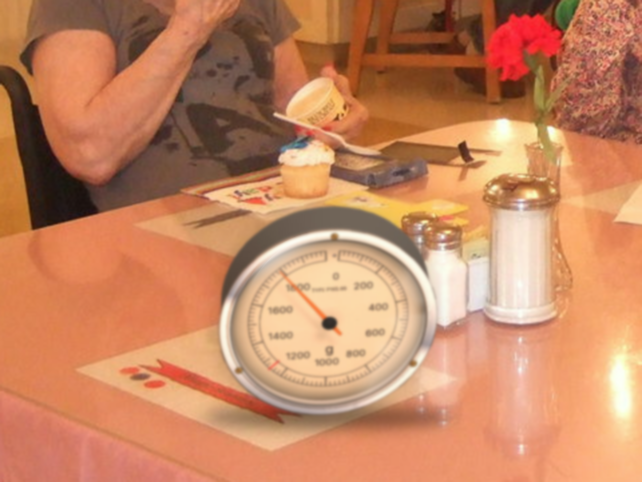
{"value": 1800, "unit": "g"}
